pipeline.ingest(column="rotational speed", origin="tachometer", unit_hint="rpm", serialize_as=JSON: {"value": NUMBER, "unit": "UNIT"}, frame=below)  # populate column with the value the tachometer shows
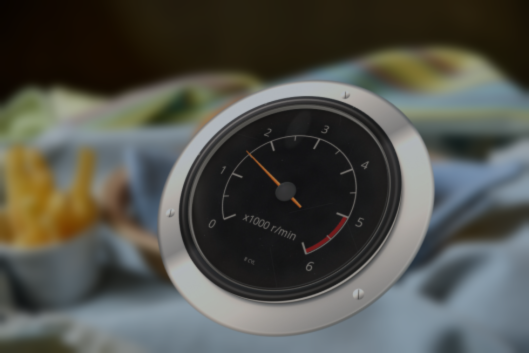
{"value": 1500, "unit": "rpm"}
